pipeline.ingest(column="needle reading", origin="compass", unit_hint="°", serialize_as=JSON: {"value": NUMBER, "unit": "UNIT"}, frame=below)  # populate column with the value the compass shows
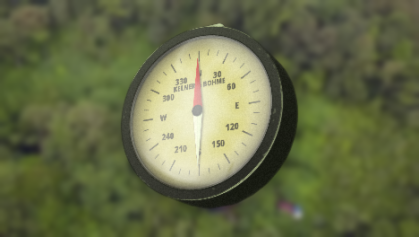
{"value": 0, "unit": "°"}
